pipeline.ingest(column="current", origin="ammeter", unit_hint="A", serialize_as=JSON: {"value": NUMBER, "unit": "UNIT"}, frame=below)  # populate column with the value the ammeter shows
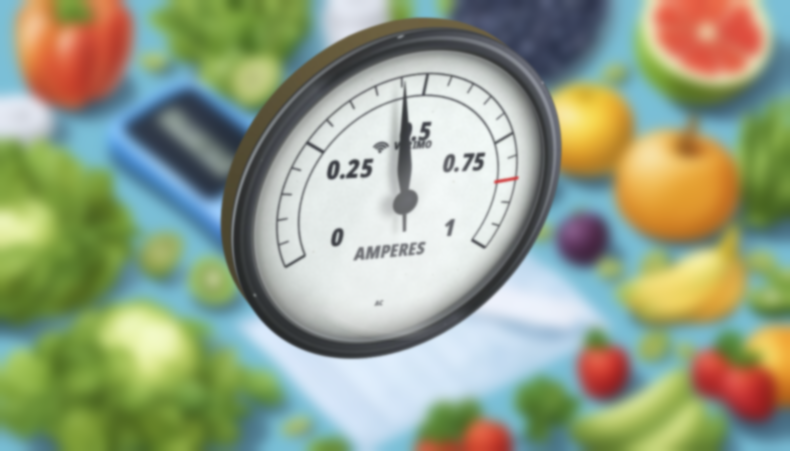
{"value": 0.45, "unit": "A"}
